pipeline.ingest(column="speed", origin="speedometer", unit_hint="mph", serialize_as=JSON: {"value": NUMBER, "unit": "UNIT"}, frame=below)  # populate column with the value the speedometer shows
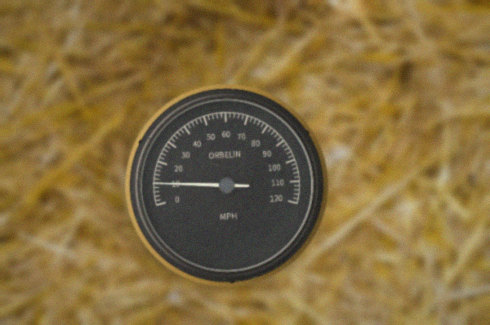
{"value": 10, "unit": "mph"}
